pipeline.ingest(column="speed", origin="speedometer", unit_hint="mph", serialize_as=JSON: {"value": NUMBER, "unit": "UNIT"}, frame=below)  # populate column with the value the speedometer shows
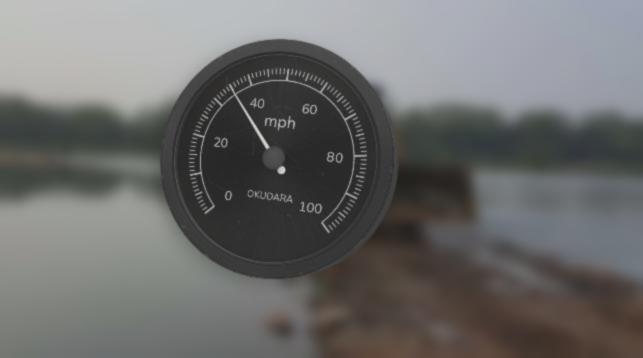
{"value": 35, "unit": "mph"}
